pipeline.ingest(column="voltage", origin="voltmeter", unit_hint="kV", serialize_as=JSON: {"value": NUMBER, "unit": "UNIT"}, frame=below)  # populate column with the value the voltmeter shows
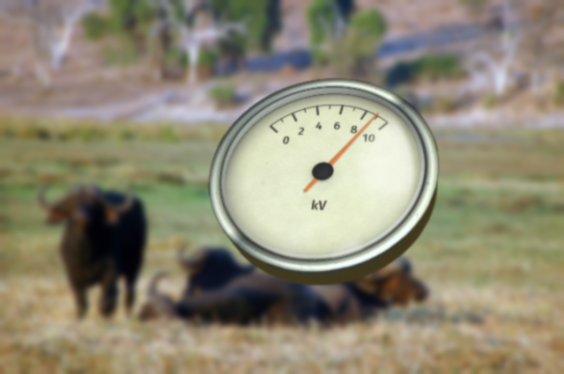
{"value": 9, "unit": "kV"}
